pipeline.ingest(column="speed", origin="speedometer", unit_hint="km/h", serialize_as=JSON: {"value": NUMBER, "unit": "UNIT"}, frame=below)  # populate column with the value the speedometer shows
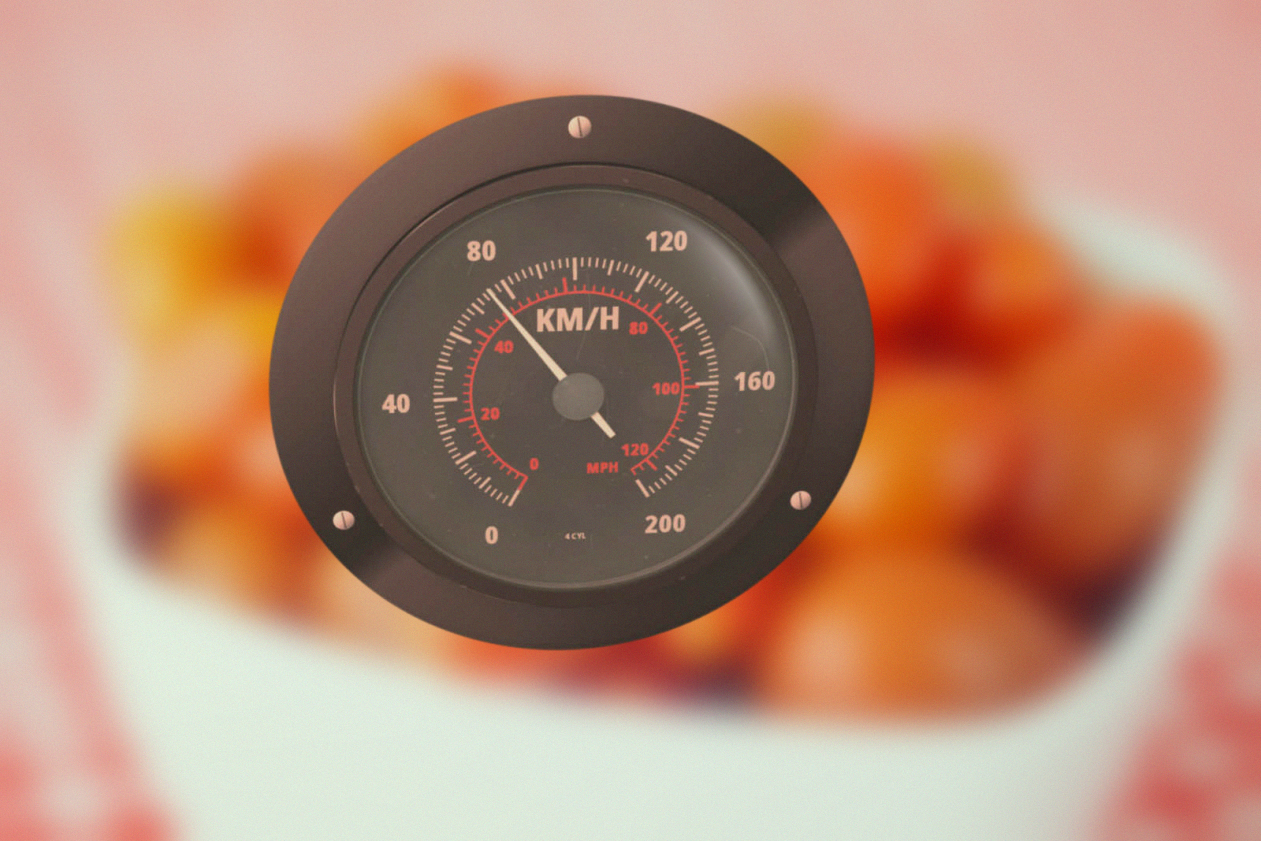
{"value": 76, "unit": "km/h"}
